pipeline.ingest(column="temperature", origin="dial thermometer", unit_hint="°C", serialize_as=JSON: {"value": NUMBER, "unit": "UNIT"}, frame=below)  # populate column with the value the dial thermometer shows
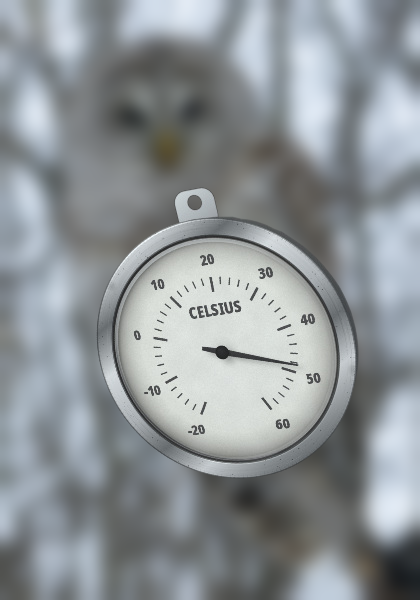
{"value": 48, "unit": "°C"}
